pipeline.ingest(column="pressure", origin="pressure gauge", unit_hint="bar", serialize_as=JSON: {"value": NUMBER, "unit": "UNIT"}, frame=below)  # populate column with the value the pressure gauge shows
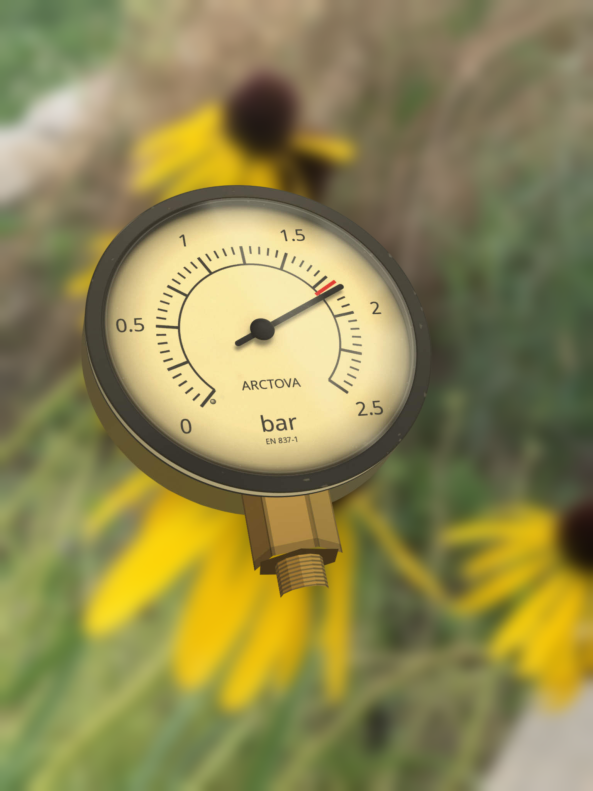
{"value": 1.85, "unit": "bar"}
